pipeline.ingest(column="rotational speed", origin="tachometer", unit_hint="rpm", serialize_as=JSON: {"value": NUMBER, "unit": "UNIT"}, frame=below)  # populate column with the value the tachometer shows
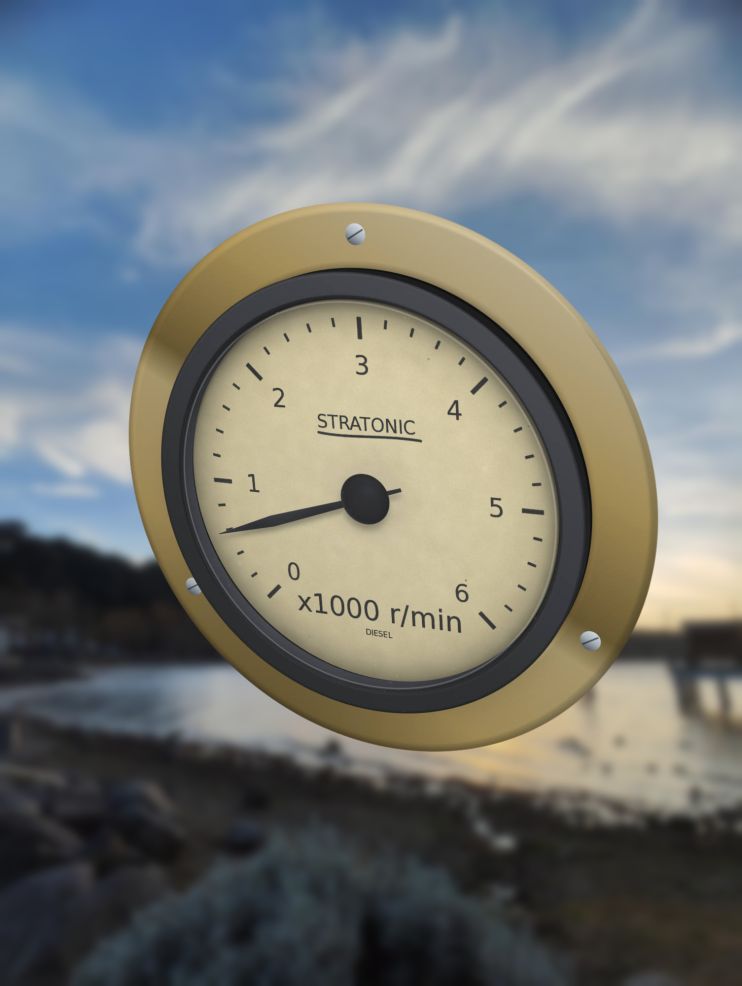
{"value": 600, "unit": "rpm"}
